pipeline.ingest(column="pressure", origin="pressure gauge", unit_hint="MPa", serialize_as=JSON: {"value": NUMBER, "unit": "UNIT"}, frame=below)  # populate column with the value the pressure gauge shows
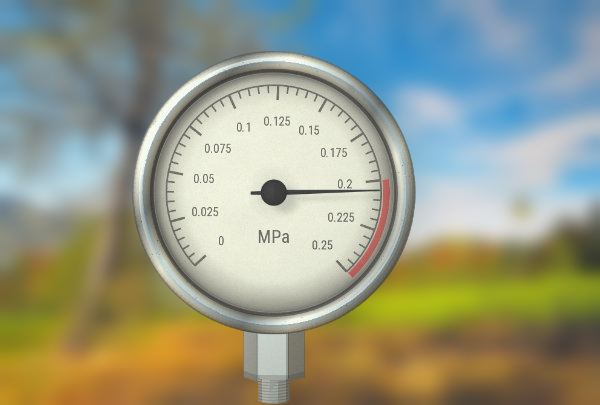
{"value": 0.205, "unit": "MPa"}
